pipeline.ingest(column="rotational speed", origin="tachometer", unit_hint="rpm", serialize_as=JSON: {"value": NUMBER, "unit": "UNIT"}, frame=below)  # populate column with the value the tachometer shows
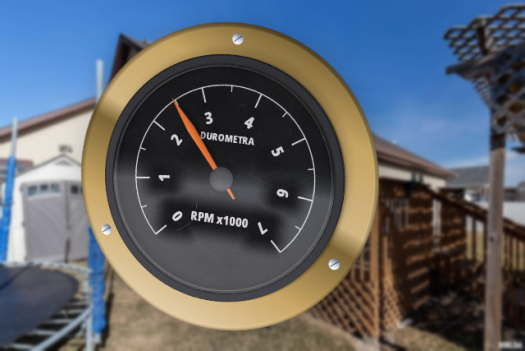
{"value": 2500, "unit": "rpm"}
